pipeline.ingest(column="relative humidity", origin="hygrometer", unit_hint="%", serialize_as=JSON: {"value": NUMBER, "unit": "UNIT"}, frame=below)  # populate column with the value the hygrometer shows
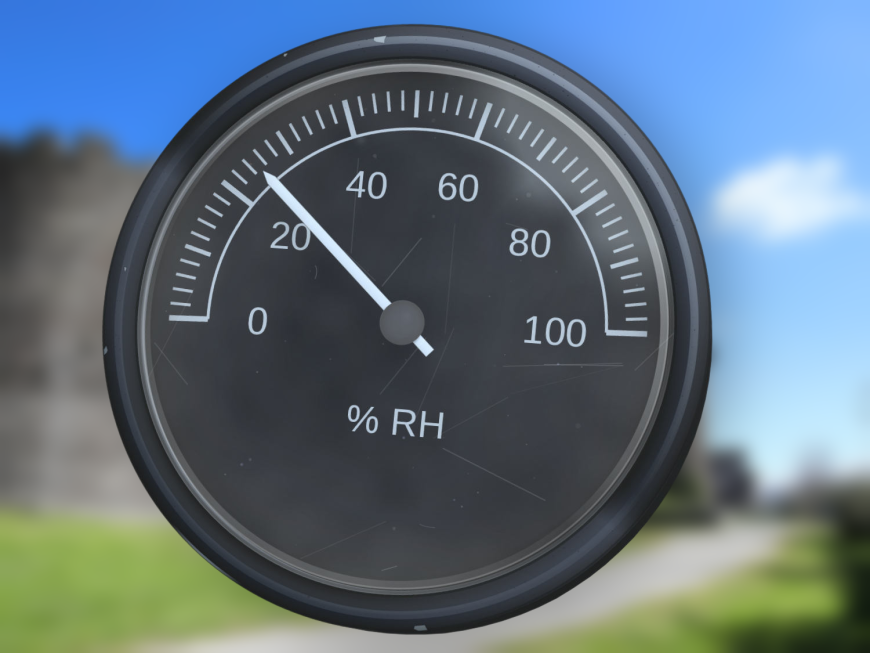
{"value": 25, "unit": "%"}
